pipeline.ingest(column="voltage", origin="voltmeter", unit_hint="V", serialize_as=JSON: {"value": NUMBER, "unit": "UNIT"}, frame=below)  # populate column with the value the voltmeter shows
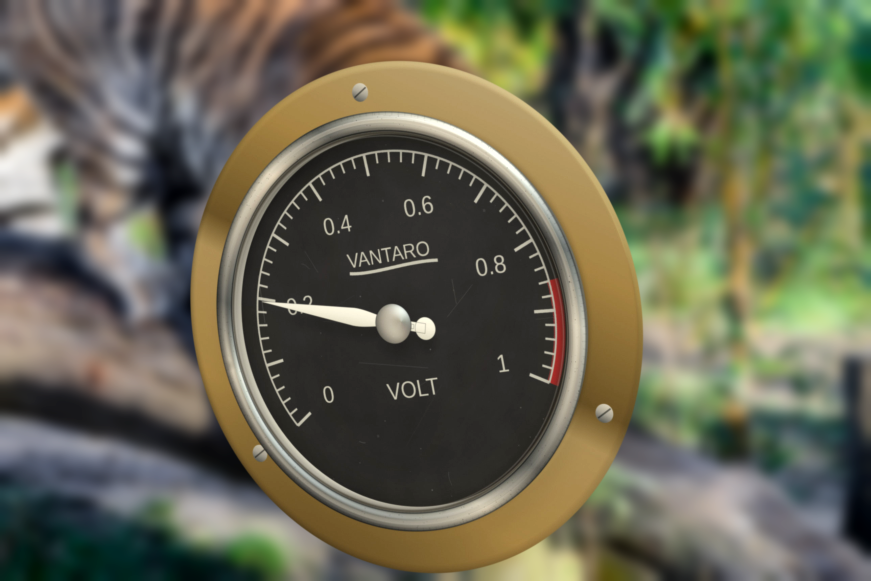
{"value": 0.2, "unit": "V"}
